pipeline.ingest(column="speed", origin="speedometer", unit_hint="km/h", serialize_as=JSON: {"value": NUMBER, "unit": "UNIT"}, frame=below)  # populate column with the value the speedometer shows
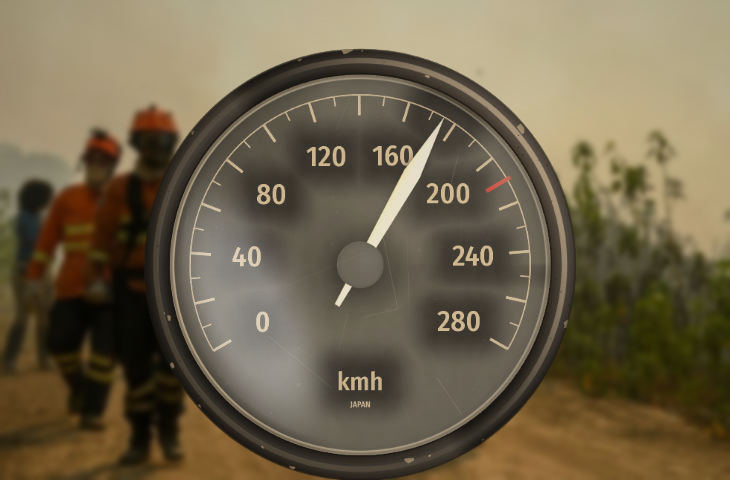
{"value": 175, "unit": "km/h"}
